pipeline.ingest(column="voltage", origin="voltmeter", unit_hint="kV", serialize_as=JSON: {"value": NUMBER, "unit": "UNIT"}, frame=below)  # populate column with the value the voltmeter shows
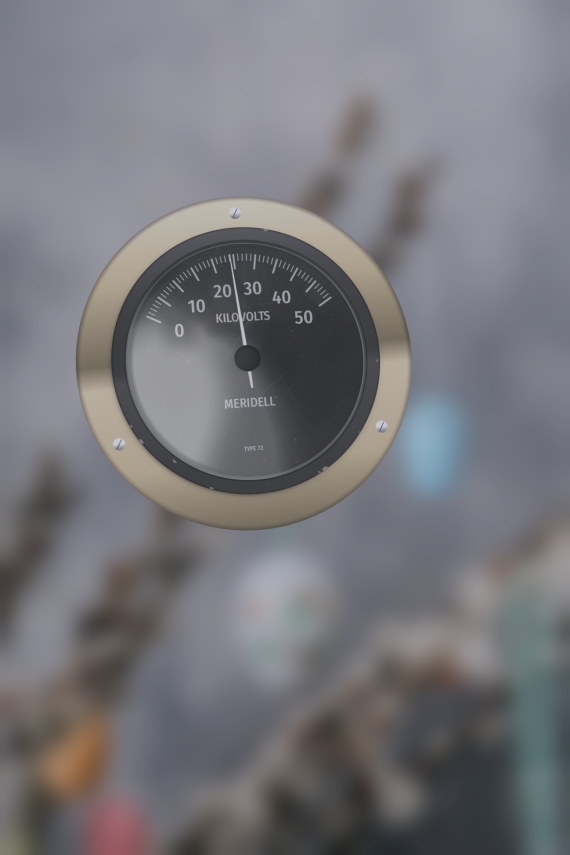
{"value": 24, "unit": "kV"}
